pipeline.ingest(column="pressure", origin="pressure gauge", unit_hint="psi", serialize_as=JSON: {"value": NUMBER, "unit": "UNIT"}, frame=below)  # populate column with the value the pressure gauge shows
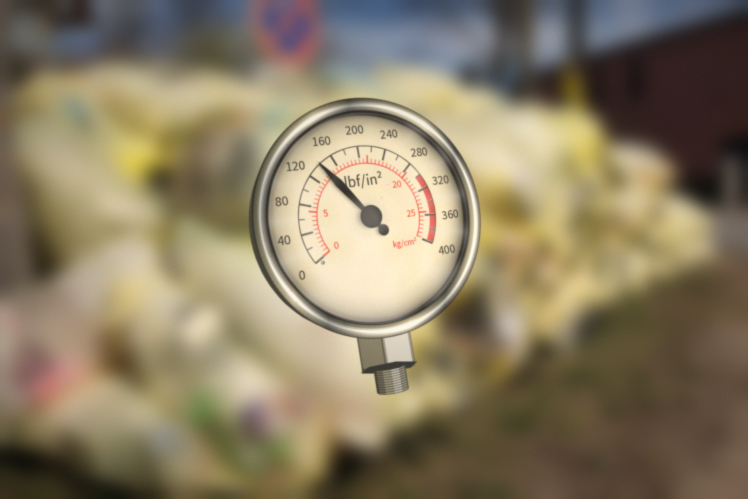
{"value": 140, "unit": "psi"}
